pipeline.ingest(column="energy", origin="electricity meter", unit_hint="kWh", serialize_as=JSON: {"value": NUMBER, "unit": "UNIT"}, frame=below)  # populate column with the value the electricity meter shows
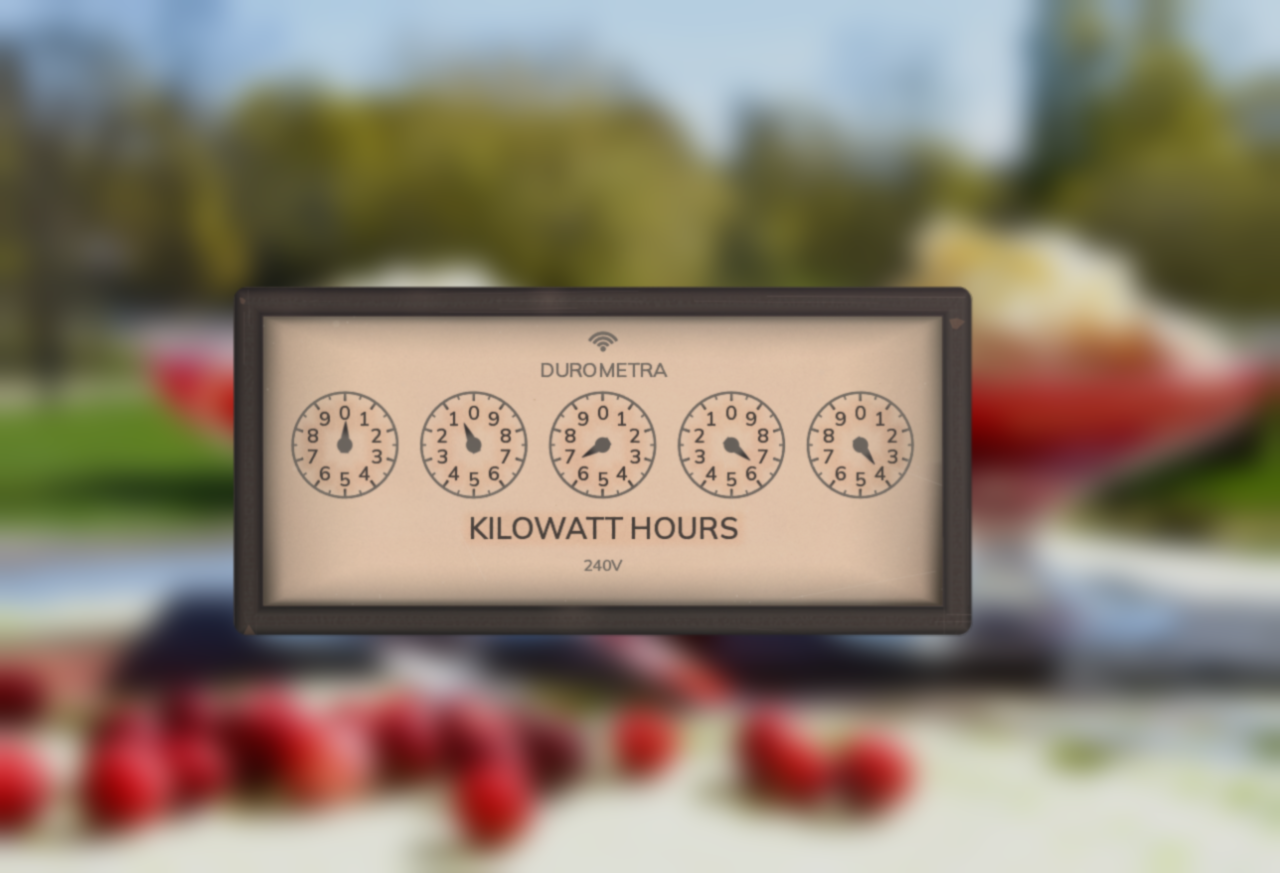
{"value": 664, "unit": "kWh"}
